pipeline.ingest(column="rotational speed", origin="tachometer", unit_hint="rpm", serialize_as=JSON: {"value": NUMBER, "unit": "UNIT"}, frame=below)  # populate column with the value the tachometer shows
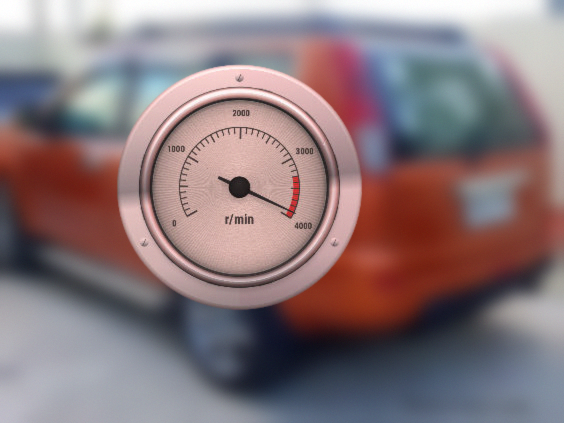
{"value": 3900, "unit": "rpm"}
